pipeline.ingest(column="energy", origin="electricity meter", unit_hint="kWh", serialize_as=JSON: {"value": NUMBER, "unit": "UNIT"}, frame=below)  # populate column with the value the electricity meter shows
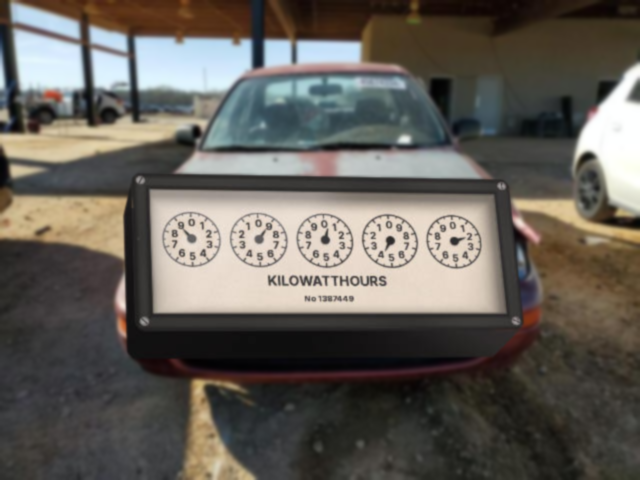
{"value": 89042, "unit": "kWh"}
